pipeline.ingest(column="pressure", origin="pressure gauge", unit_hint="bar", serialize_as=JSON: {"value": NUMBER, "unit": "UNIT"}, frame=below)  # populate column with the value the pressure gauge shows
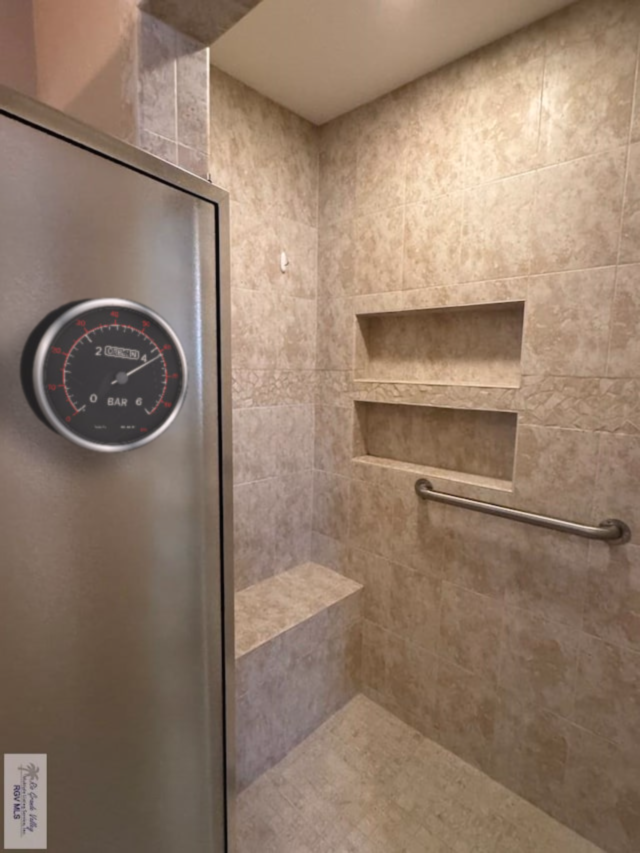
{"value": 4.2, "unit": "bar"}
